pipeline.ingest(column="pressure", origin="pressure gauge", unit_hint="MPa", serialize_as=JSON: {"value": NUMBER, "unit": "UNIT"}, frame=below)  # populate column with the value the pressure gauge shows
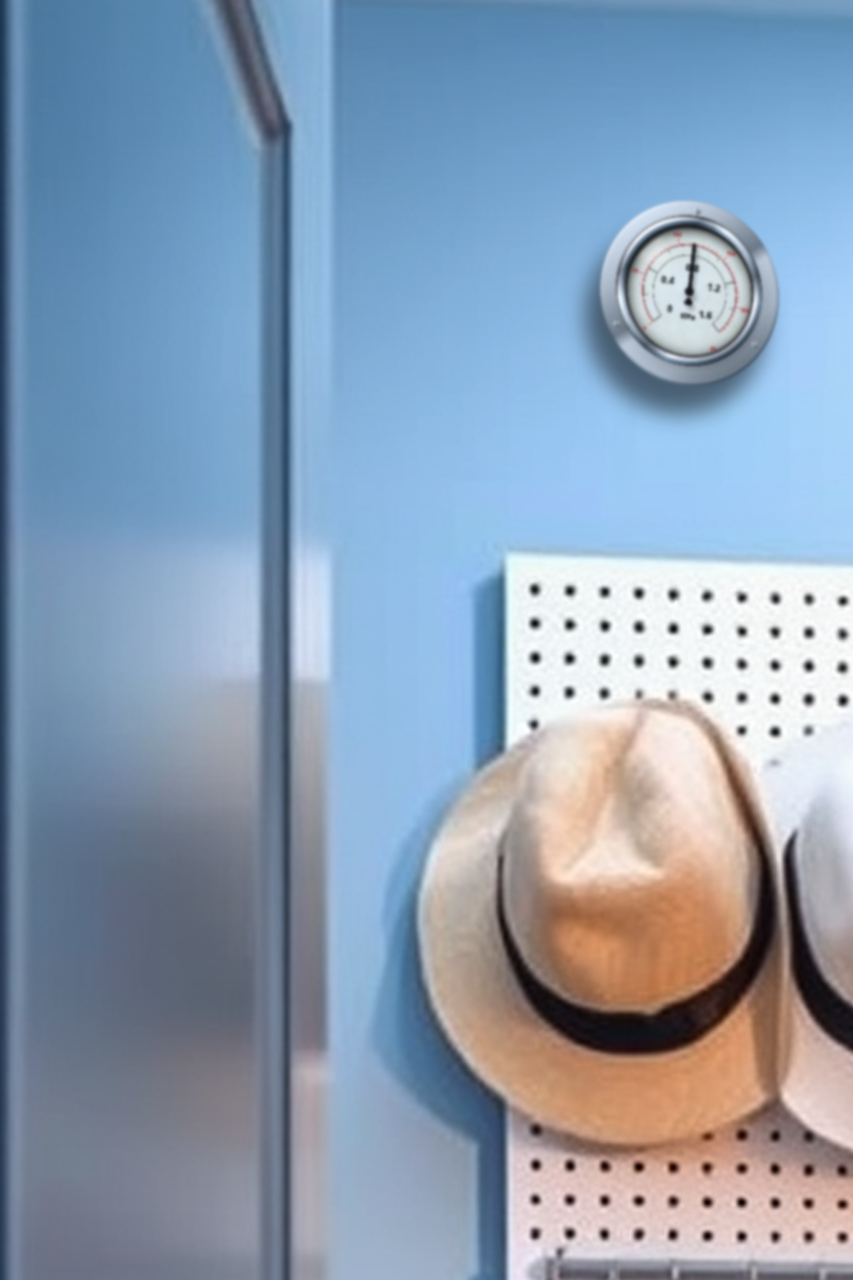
{"value": 0.8, "unit": "MPa"}
